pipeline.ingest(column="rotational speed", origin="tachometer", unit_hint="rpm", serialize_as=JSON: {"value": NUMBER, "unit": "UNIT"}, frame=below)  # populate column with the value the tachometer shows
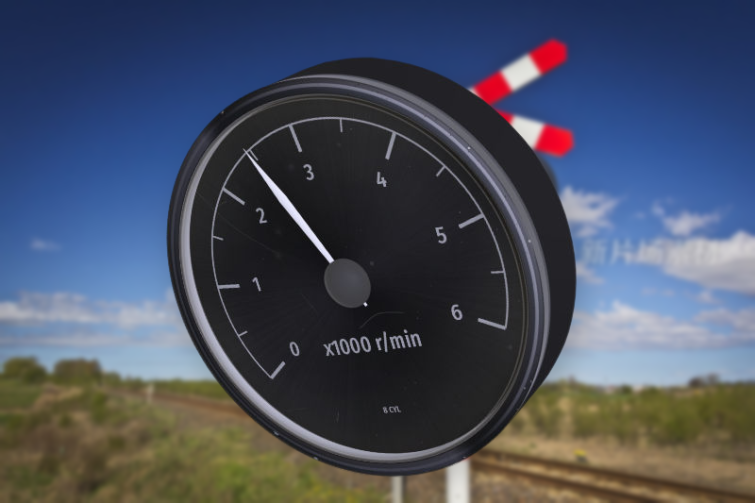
{"value": 2500, "unit": "rpm"}
